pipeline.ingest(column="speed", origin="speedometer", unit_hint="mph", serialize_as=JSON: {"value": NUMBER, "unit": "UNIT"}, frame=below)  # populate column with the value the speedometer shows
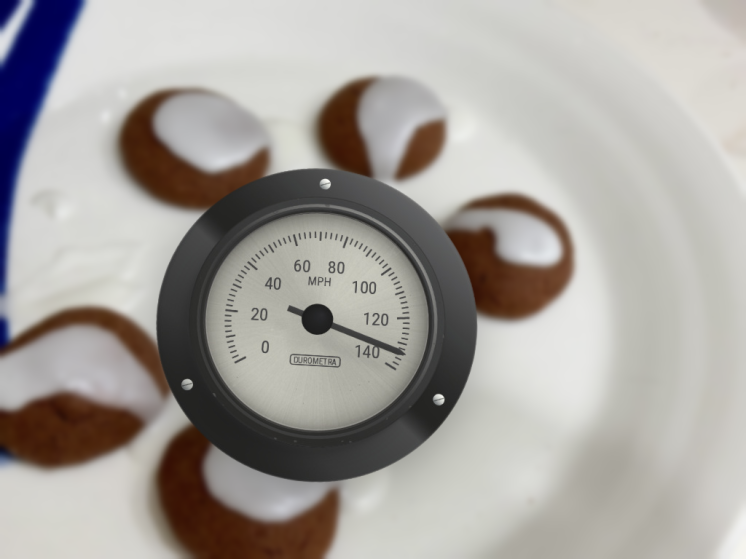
{"value": 134, "unit": "mph"}
